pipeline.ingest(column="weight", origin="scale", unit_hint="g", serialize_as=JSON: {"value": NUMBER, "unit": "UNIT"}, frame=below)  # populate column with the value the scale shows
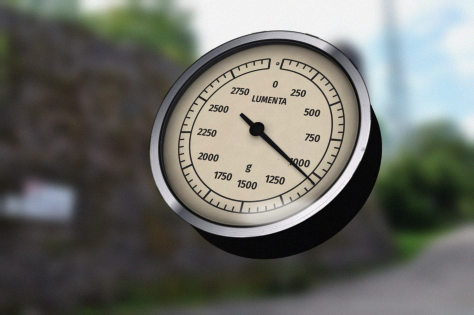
{"value": 1050, "unit": "g"}
